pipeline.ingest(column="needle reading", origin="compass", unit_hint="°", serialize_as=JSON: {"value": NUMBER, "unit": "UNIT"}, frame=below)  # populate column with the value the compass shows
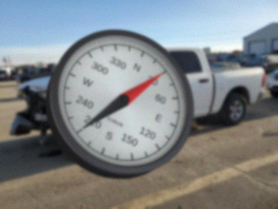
{"value": 30, "unit": "°"}
